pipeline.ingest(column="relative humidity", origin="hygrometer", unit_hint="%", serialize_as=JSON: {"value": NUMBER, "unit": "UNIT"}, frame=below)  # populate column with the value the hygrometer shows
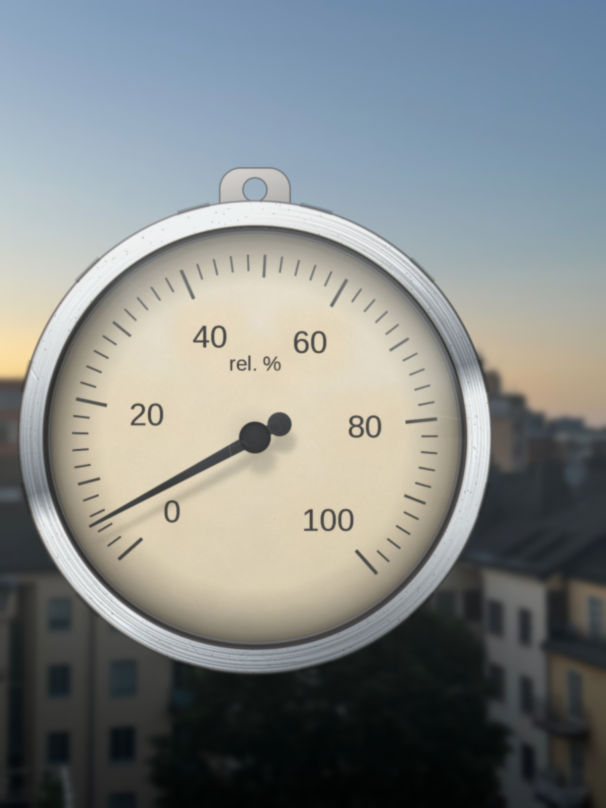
{"value": 5, "unit": "%"}
